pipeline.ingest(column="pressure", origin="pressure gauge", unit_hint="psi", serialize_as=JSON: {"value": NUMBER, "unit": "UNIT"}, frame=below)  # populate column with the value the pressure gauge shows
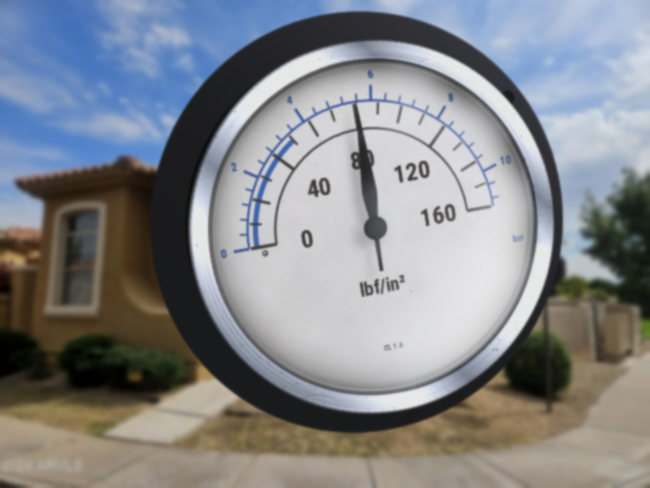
{"value": 80, "unit": "psi"}
